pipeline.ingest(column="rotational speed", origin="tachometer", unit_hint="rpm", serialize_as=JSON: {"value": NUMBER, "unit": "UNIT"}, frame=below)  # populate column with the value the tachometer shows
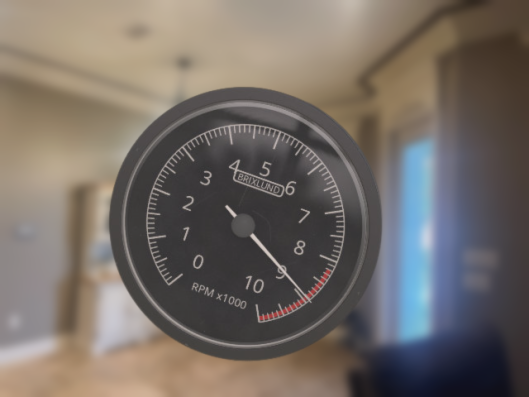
{"value": 8900, "unit": "rpm"}
